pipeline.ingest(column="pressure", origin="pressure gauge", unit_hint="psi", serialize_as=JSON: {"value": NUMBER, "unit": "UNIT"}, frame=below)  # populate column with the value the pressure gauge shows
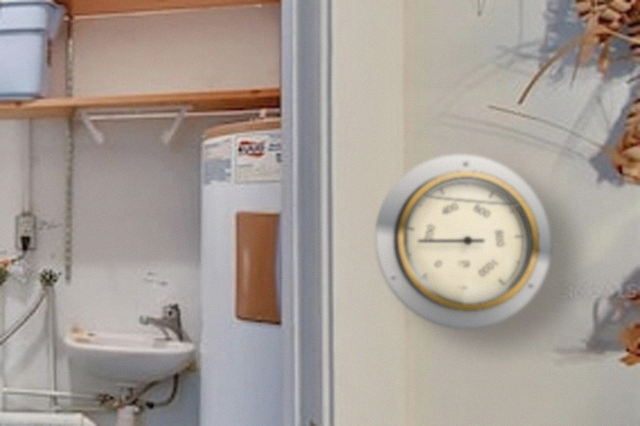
{"value": 150, "unit": "psi"}
